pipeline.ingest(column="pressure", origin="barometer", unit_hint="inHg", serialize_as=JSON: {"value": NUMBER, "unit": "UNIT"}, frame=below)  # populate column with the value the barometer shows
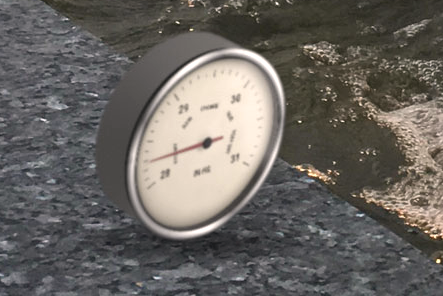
{"value": 28.3, "unit": "inHg"}
